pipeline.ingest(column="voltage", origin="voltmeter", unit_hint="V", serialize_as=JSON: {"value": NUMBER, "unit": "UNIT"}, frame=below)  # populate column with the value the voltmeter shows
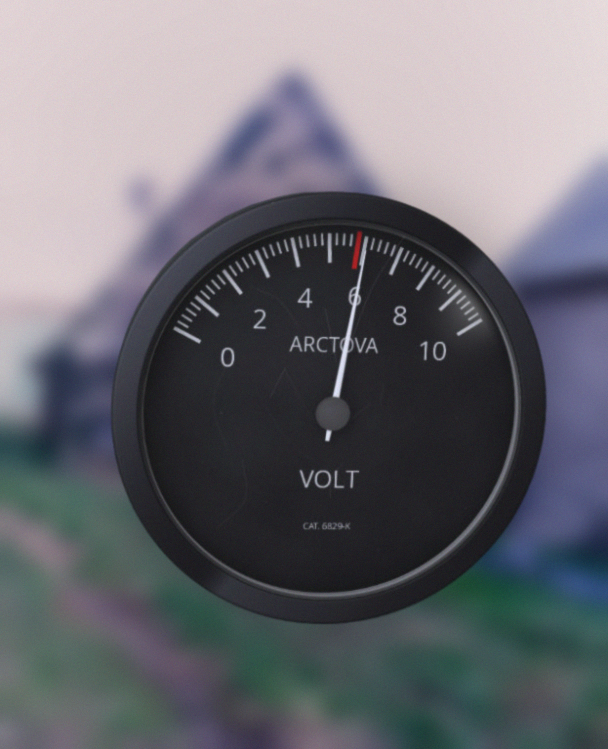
{"value": 6, "unit": "V"}
